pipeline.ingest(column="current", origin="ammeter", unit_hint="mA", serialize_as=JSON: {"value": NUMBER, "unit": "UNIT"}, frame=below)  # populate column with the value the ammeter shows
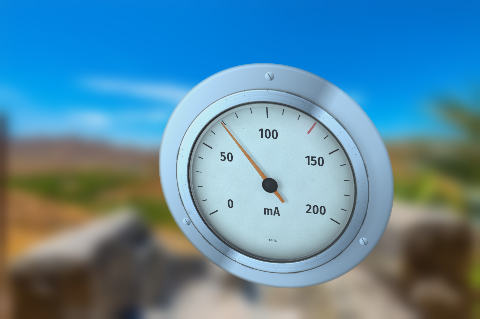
{"value": 70, "unit": "mA"}
